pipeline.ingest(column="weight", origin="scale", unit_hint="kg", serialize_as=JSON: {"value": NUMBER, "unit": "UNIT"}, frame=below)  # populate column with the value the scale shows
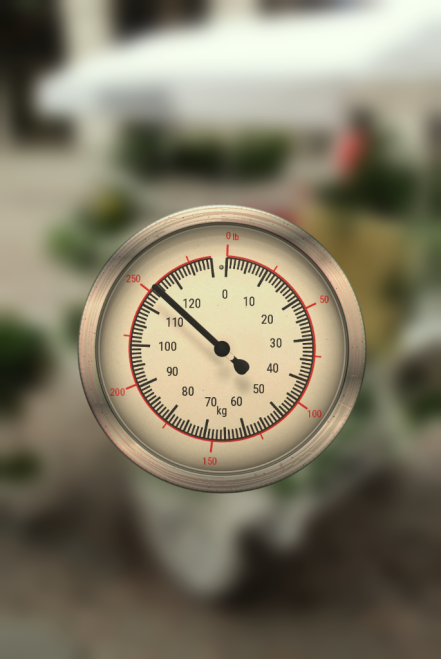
{"value": 115, "unit": "kg"}
